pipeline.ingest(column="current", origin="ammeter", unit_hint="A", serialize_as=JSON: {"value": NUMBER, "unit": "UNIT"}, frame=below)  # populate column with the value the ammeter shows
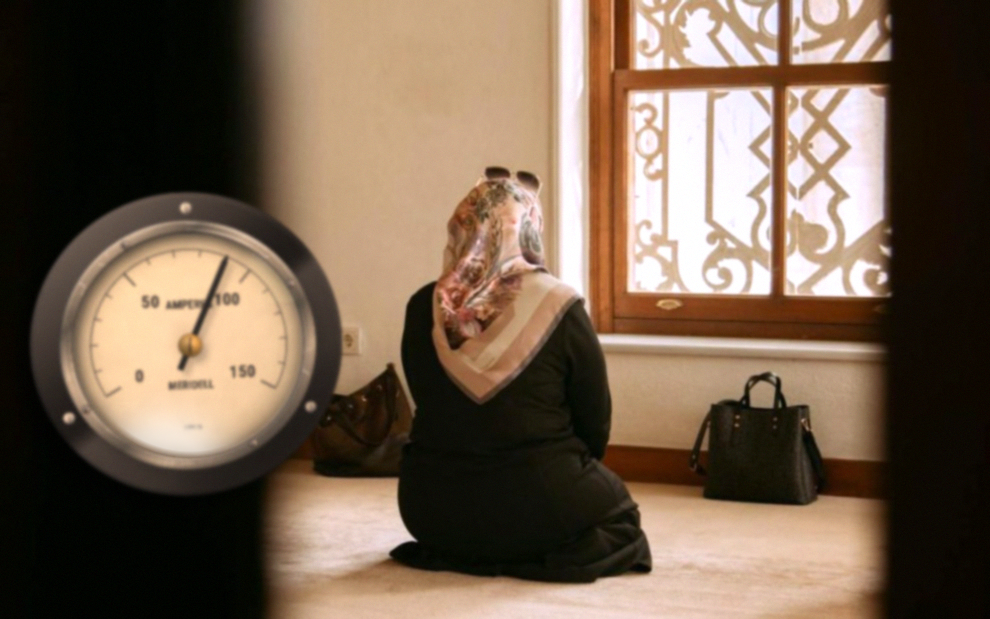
{"value": 90, "unit": "A"}
